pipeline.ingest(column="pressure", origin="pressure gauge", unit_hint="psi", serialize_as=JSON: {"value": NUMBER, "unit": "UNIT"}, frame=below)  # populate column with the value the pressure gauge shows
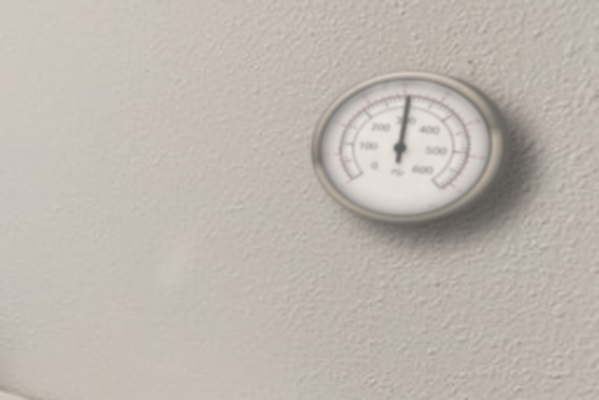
{"value": 300, "unit": "psi"}
